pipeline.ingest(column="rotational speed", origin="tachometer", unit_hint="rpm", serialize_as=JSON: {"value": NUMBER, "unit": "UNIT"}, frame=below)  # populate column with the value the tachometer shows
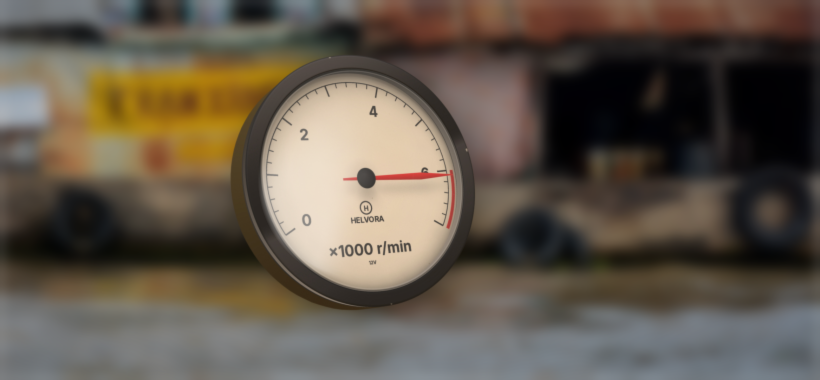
{"value": 6100, "unit": "rpm"}
